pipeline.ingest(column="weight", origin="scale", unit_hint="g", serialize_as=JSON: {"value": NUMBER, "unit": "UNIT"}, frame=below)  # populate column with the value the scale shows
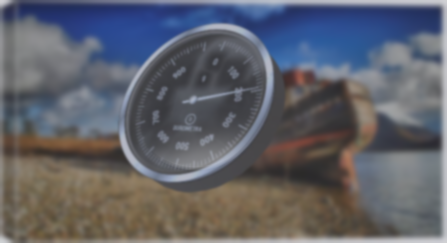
{"value": 200, "unit": "g"}
